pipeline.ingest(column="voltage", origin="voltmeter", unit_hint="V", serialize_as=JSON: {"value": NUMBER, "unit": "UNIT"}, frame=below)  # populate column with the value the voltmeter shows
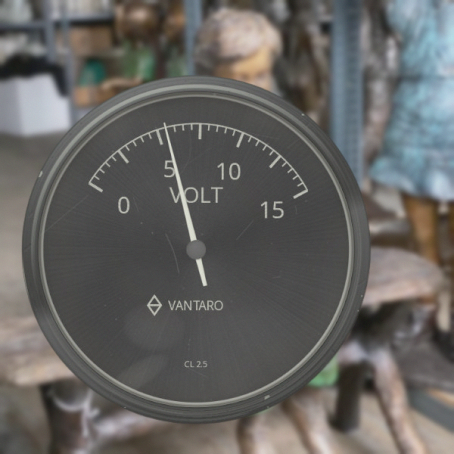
{"value": 5.5, "unit": "V"}
